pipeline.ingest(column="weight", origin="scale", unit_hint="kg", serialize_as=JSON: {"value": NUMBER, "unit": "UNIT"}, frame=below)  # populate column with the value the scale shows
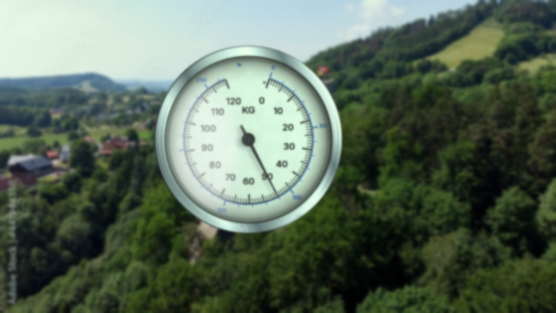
{"value": 50, "unit": "kg"}
